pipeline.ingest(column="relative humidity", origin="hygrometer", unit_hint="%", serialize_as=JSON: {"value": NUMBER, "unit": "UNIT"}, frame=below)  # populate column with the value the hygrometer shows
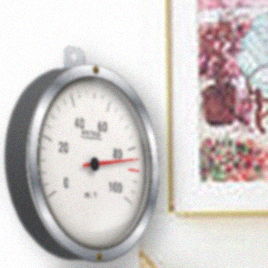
{"value": 84, "unit": "%"}
